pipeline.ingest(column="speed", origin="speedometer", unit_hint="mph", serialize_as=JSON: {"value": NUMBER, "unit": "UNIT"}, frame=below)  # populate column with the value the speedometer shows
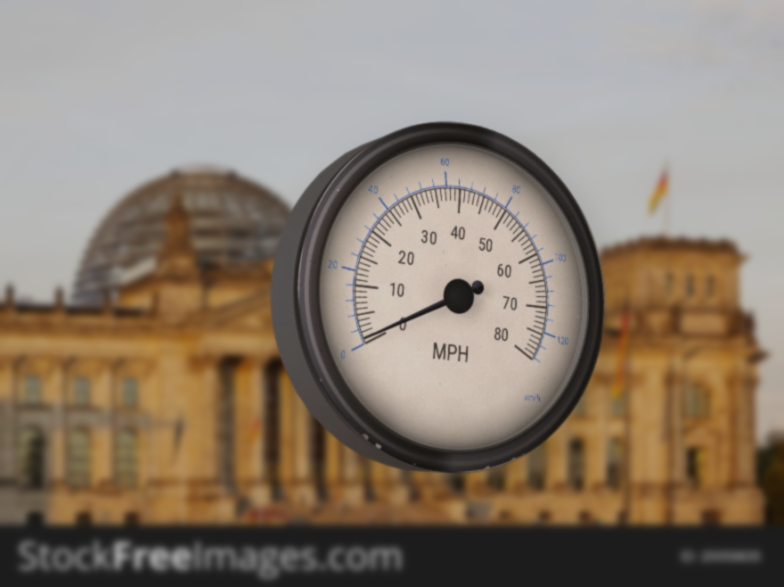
{"value": 1, "unit": "mph"}
